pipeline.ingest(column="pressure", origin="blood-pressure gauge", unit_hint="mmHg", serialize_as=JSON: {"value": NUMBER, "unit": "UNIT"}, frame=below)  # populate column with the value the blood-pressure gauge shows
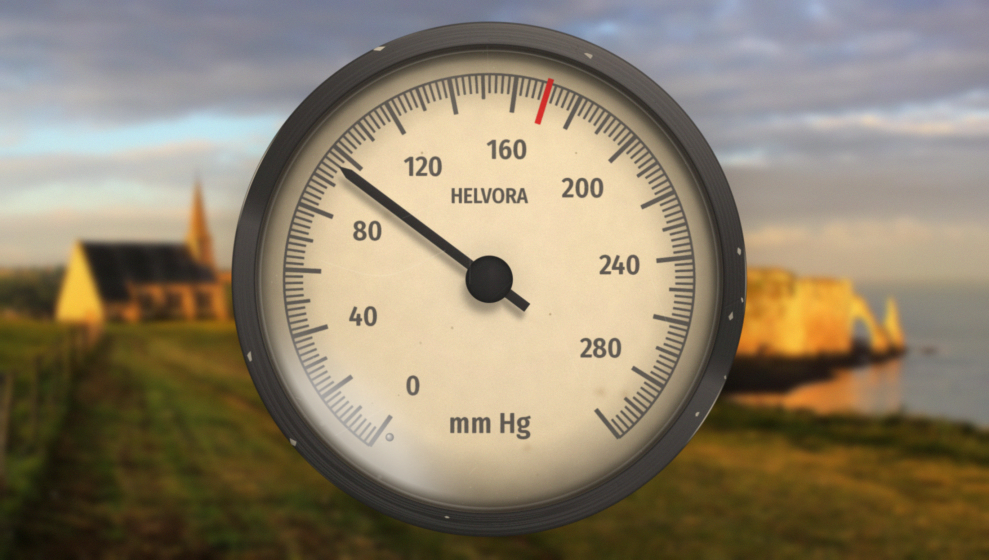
{"value": 96, "unit": "mmHg"}
